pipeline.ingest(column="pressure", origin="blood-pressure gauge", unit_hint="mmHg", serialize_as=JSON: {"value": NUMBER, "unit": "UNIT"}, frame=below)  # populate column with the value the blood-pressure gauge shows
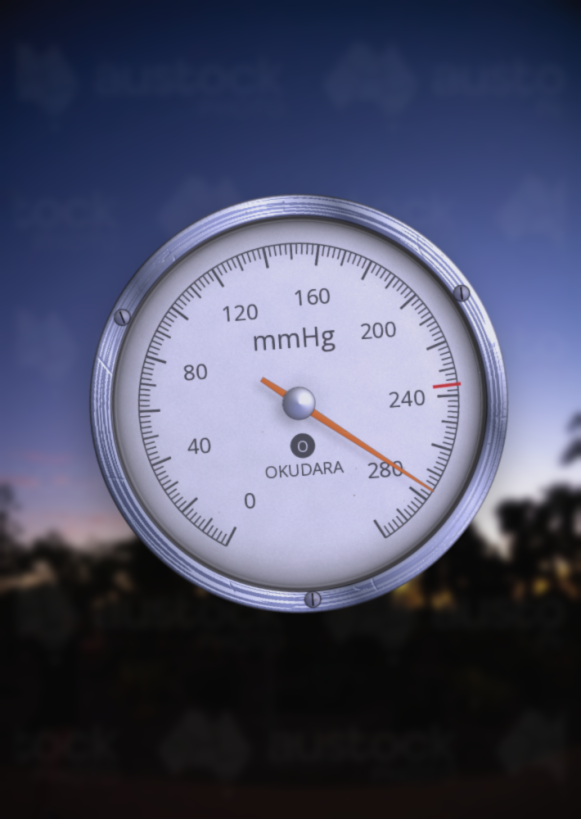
{"value": 276, "unit": "mmHg"}
